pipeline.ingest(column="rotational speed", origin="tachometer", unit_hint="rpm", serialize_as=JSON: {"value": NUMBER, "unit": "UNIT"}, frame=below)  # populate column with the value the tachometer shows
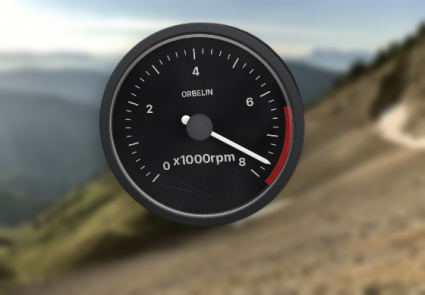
{"value": 7600, "unit": "rpm"}
